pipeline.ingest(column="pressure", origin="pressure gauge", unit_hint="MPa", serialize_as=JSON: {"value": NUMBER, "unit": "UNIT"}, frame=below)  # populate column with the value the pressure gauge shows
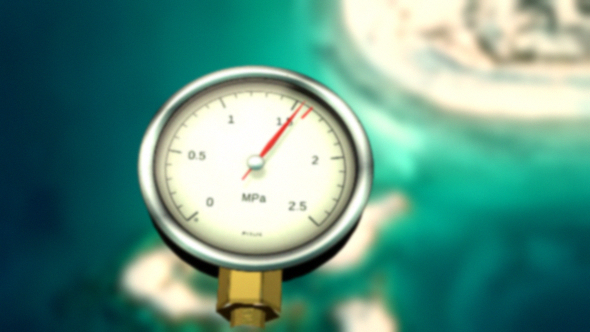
{"value": 1.55, "unit": "MPa"}
